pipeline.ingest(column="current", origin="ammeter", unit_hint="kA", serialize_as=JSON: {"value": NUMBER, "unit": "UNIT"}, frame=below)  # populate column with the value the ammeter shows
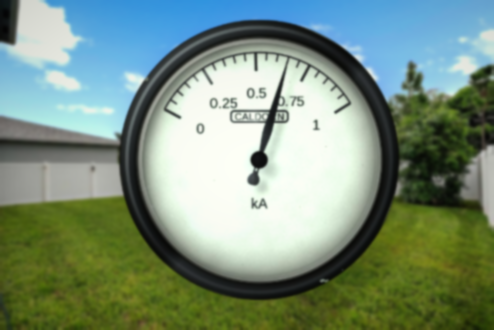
{"value": 0.65, "unit": "kA"}
